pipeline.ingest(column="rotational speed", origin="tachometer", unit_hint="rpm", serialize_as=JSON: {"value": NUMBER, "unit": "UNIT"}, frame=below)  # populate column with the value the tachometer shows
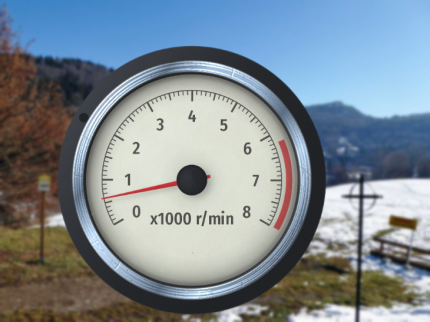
{"value": 600, "unit": "rpm"}
